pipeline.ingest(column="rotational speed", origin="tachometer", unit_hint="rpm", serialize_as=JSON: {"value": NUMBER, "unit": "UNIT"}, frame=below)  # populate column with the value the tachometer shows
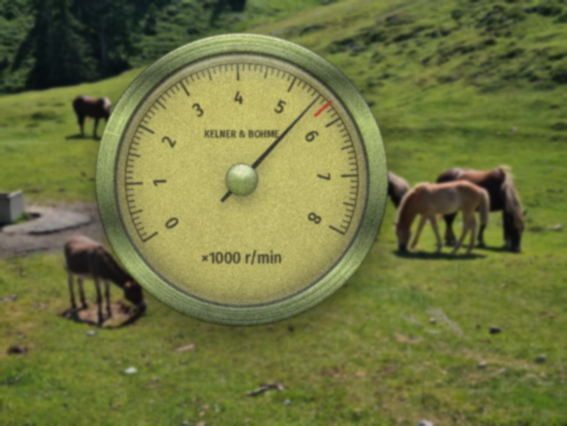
{"value": 5500, "unit": "rpm"}
